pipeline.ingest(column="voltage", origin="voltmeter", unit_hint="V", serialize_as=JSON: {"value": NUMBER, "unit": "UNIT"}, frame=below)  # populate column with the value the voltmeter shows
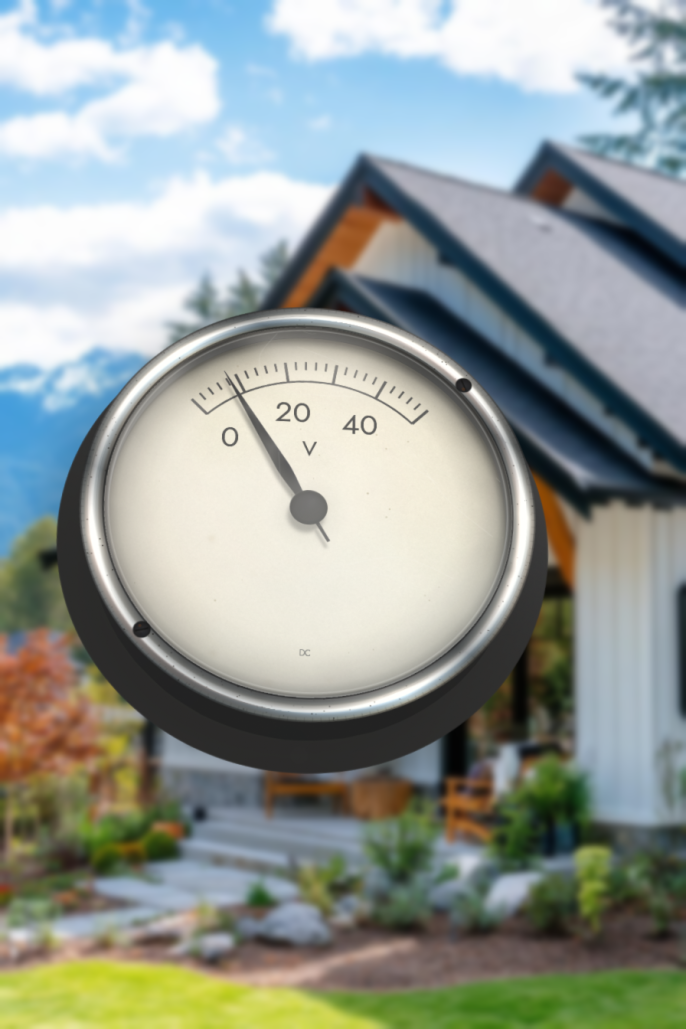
{"value": 8, "unit": "V"}
